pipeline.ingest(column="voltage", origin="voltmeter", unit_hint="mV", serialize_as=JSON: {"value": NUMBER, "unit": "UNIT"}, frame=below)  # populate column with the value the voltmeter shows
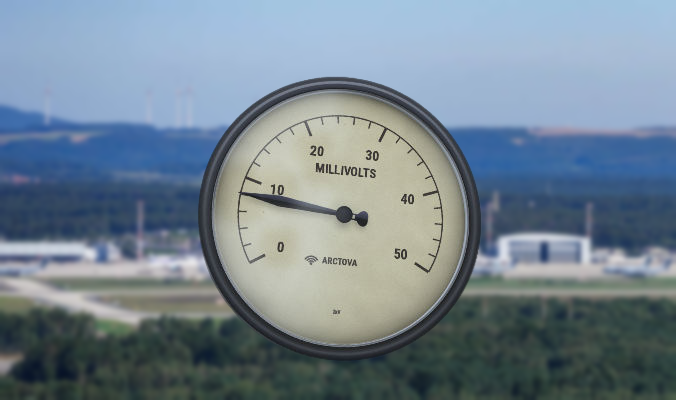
{"value": 8, "unit": "mV"}
